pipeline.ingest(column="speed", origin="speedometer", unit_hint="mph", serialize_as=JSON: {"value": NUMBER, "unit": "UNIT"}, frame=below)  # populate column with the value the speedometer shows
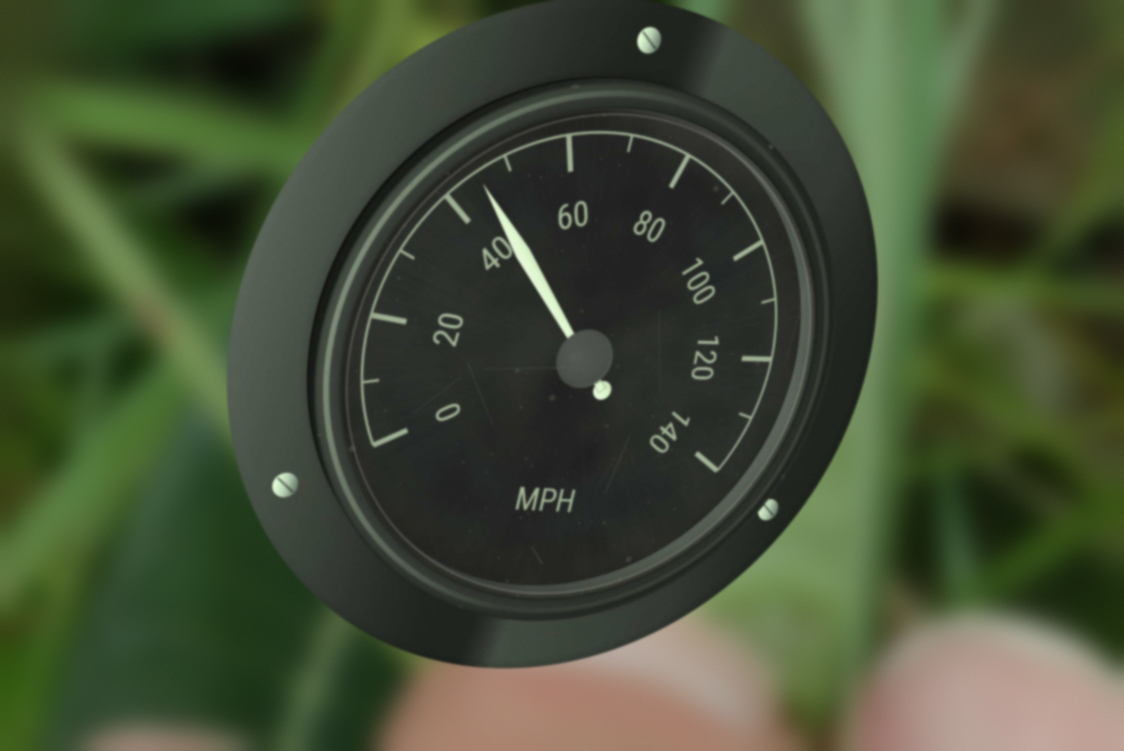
{"value": 45, "unit": "mph"}
